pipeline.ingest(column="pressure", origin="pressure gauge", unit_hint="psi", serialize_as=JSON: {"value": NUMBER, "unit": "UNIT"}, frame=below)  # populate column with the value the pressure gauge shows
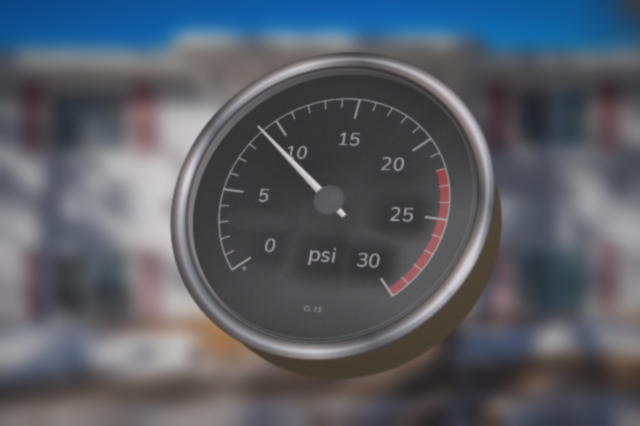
{"value": 9, "unit": "psi"}
